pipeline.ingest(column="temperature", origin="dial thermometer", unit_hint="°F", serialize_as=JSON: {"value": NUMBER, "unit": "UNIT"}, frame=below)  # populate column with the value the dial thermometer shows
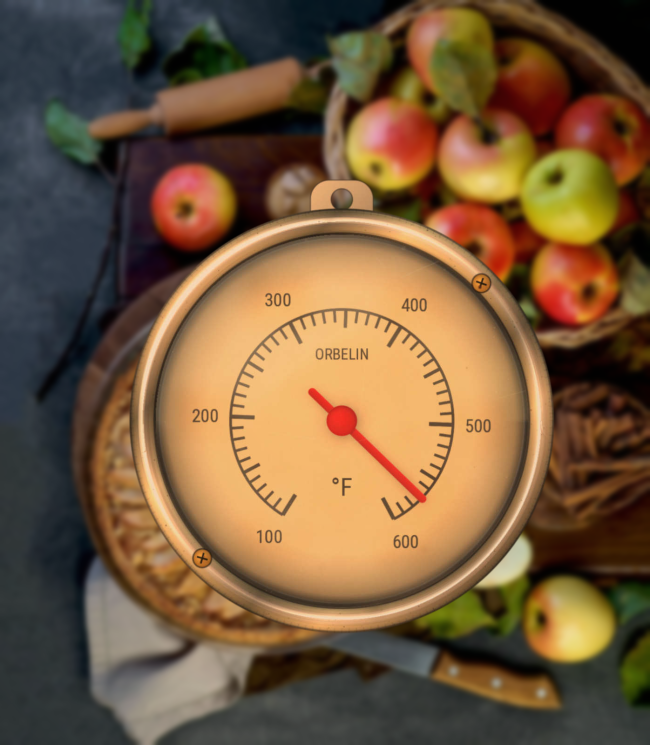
{"value": 570, "unit": "°F"}
